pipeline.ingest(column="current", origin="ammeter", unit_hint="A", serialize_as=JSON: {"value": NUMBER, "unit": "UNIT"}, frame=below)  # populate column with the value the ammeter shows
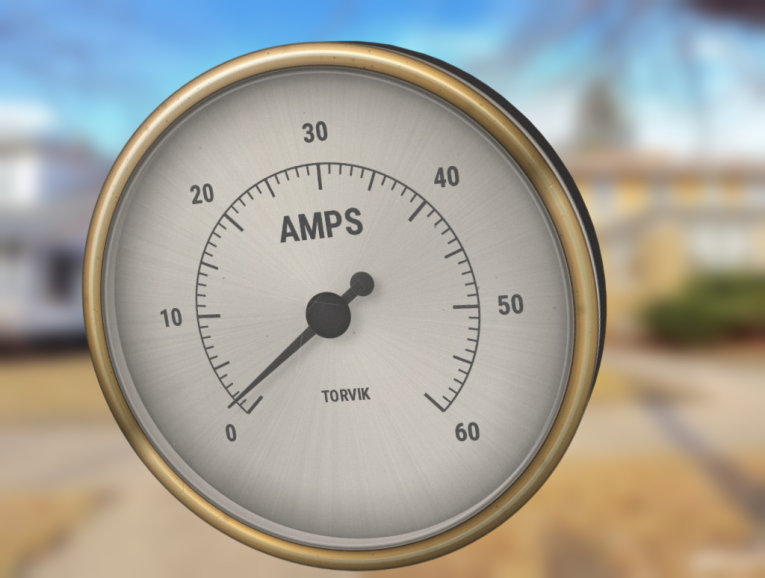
{"value": 1.5, "unit": "A"}
